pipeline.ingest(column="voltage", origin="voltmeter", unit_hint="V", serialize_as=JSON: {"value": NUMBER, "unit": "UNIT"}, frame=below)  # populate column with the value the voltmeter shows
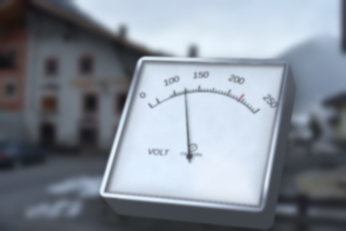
{"value": 125, "unit": "V"}
